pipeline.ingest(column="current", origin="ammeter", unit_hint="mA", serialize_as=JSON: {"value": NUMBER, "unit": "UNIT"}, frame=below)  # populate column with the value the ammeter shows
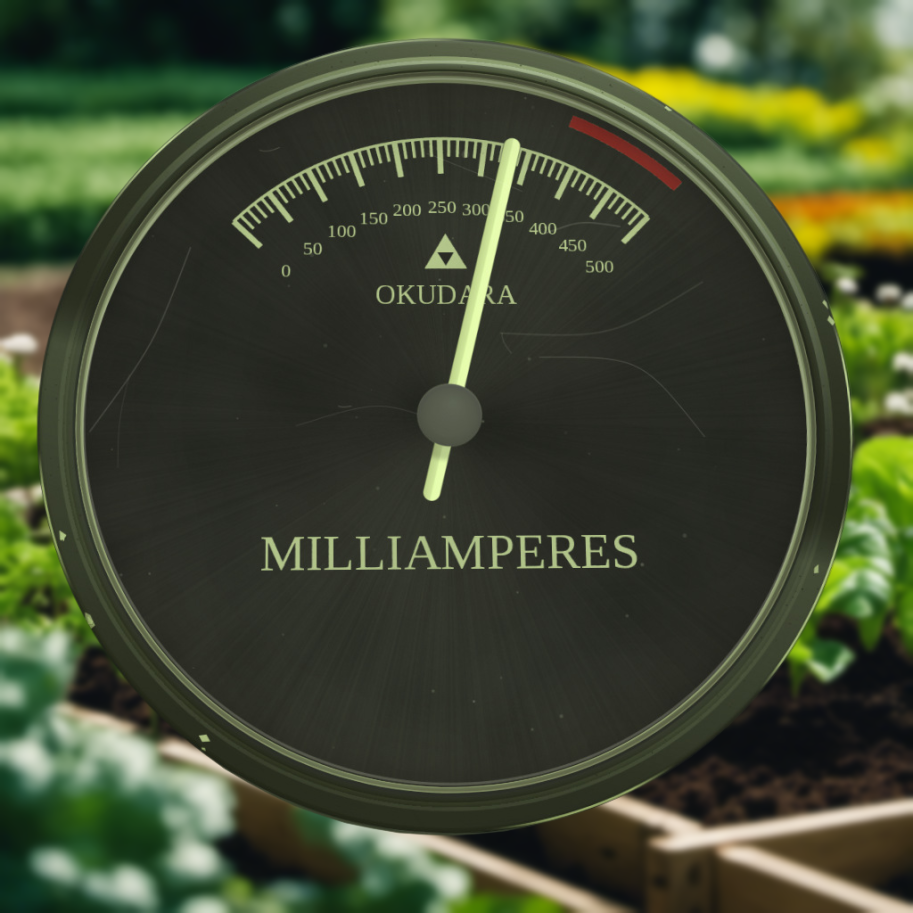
{"value": 330, "unit": "mA"}
